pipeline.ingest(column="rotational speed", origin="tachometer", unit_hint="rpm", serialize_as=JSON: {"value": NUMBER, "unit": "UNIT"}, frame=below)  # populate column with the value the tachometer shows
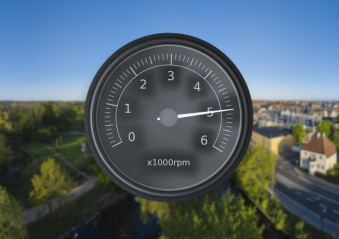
{"value": 5000, "unit": "rpm"}
